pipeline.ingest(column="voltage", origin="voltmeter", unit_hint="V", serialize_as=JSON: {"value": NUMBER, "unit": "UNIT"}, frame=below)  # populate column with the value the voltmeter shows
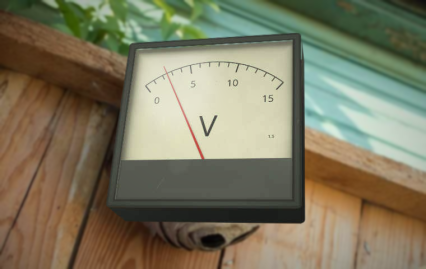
{"value": 2.5, "unit": "V"}
